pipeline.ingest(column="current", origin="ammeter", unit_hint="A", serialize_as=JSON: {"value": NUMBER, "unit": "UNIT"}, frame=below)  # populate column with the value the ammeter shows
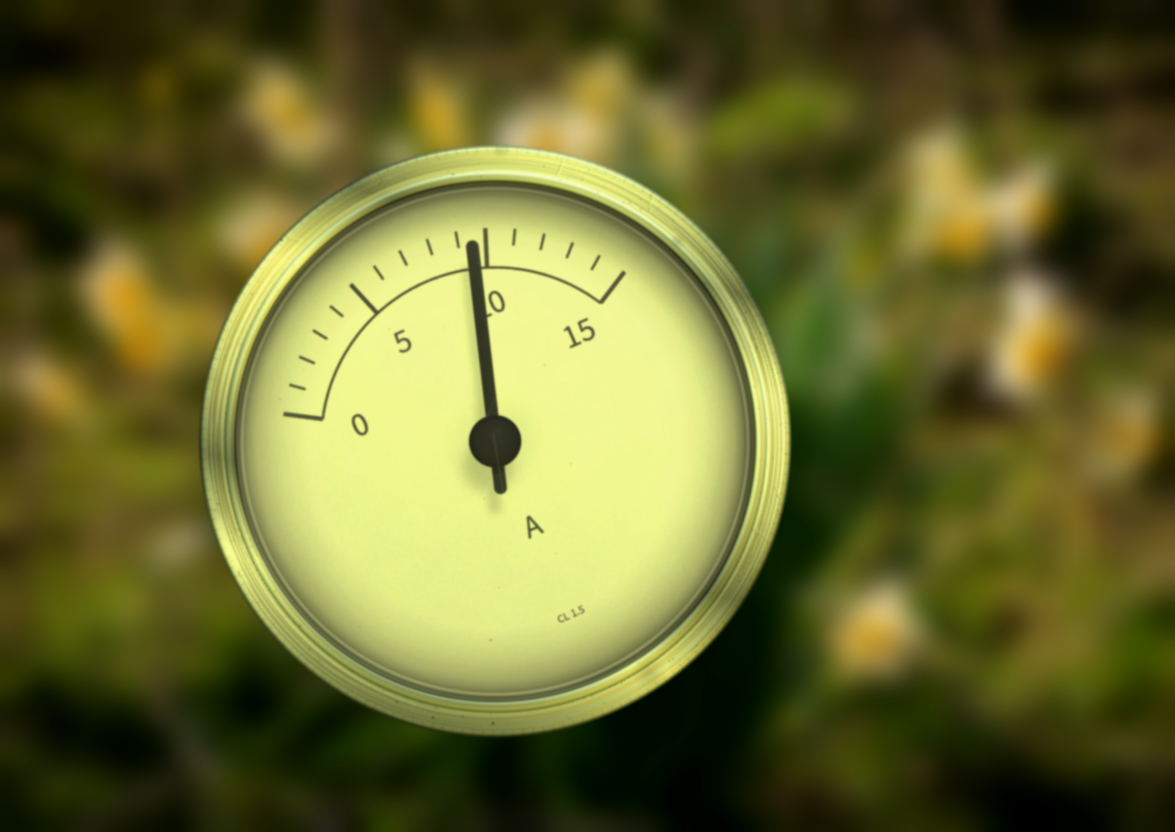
{"value": 9.5, "unit": "A"}
